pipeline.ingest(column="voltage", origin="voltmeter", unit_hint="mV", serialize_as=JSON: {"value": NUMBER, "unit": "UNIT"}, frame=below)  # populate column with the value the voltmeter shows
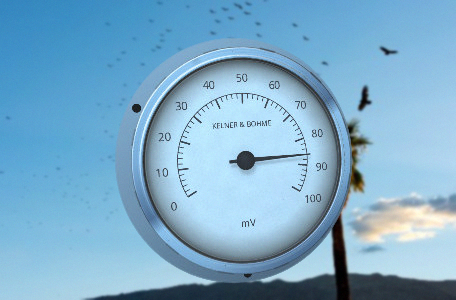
{"value": 86, "unit": "mV"}
